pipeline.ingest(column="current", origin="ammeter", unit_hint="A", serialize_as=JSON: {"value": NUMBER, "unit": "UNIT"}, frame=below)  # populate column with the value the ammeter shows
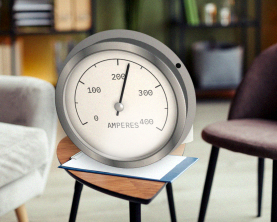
{"value": 225, "unit": "A"}
